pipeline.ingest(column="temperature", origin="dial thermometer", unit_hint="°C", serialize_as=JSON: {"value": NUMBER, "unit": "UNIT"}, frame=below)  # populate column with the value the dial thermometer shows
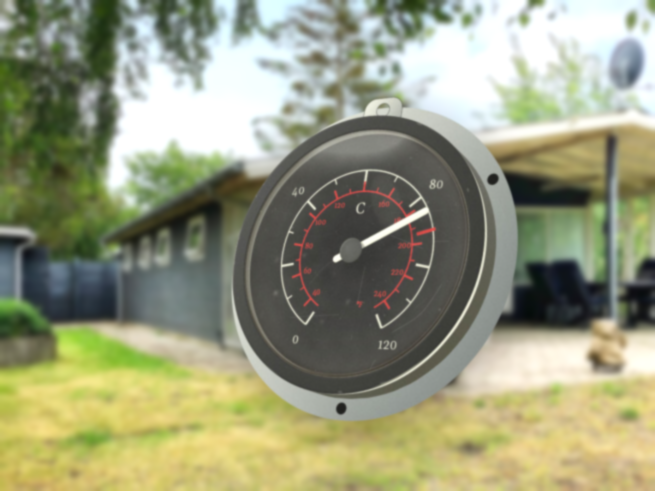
{"value": 85, "unit": "°C"}
